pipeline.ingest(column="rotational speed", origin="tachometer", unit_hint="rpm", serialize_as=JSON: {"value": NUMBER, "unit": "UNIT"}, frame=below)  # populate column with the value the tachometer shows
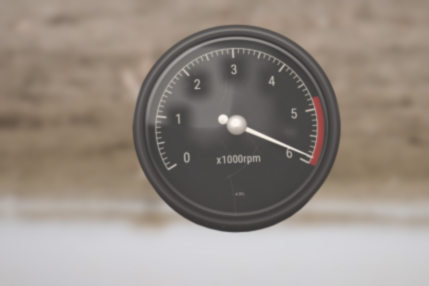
{"value": 5900, "unit": "rpm"}
